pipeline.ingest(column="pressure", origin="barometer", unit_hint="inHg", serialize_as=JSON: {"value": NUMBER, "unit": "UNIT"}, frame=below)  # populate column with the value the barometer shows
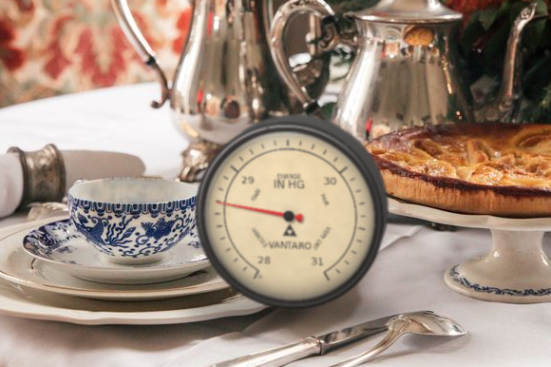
{"value": 28.7, "unit": "inHg"}
